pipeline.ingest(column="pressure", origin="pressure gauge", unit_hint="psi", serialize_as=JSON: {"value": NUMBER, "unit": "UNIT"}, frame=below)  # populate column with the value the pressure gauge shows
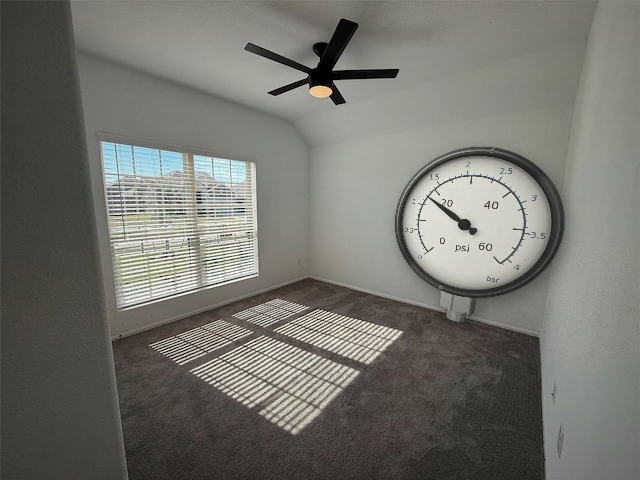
{"value": 17.5, "unit": "psi"}
